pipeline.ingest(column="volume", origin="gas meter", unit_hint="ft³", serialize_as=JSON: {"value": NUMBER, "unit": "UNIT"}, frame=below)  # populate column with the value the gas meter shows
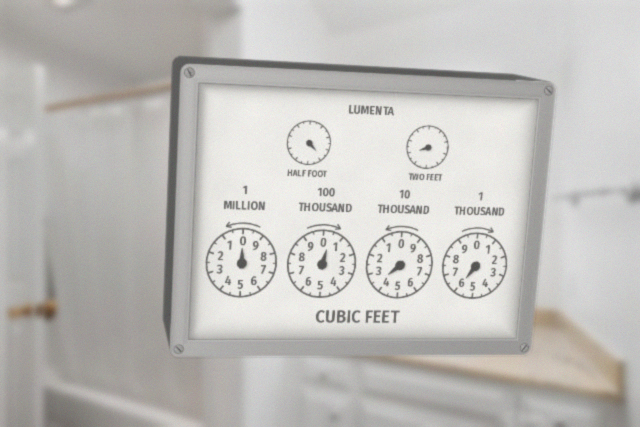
{"value": 3600, "unit": "ft³"}
